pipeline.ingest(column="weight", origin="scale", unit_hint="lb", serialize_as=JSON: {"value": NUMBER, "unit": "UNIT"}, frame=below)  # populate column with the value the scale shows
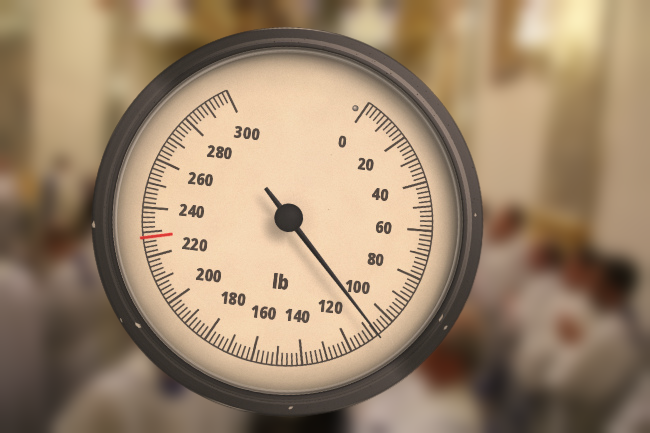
{"value": 108, "unit": "lb"}
